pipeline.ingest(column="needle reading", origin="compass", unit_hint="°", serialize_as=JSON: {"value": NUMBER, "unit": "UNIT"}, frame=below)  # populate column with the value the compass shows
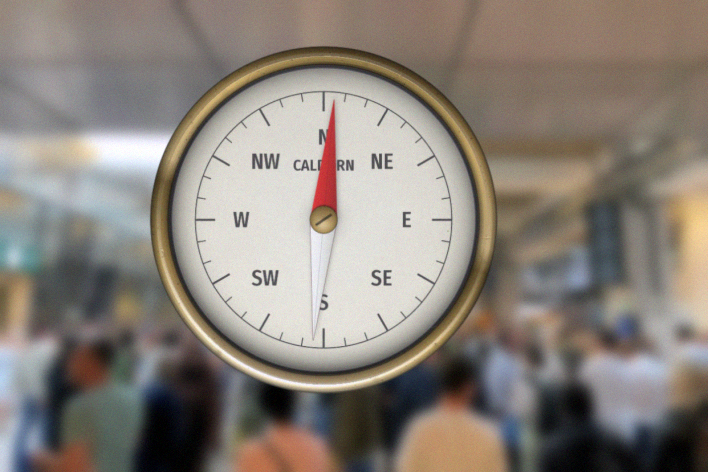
{"value": 5, "unit": "°"}
